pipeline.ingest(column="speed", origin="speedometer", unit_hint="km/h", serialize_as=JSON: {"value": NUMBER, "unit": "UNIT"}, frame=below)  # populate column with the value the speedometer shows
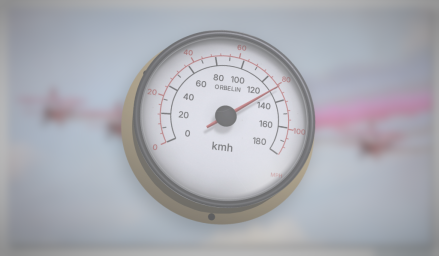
{"value": 130, "unit": "km/h"}
